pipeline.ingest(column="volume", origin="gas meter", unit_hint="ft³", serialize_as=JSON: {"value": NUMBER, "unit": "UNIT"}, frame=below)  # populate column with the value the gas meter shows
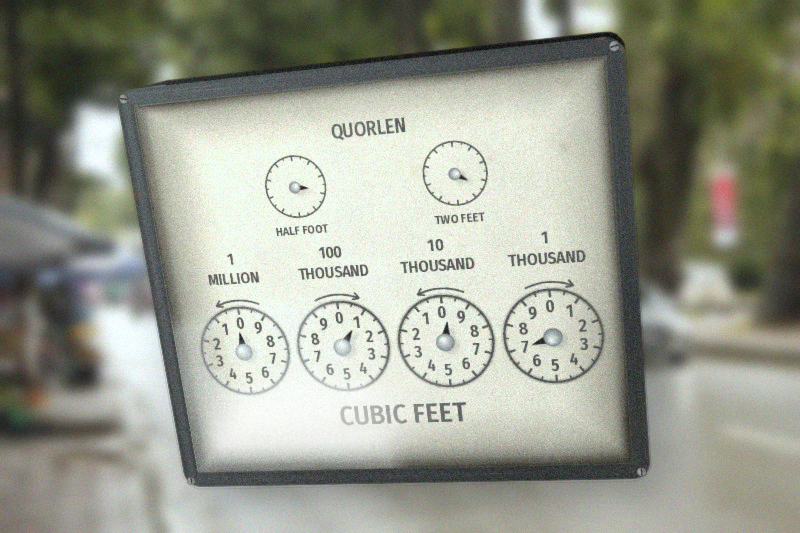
{"value": 9700, "unit": "ft³"}
